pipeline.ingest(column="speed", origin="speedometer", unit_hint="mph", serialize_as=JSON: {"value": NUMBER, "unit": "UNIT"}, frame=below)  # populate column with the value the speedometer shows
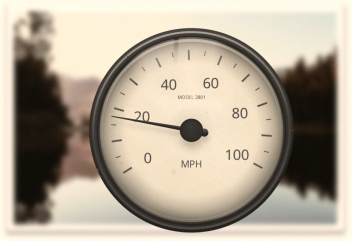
{"value": 17.5, "unit": "mph"}
